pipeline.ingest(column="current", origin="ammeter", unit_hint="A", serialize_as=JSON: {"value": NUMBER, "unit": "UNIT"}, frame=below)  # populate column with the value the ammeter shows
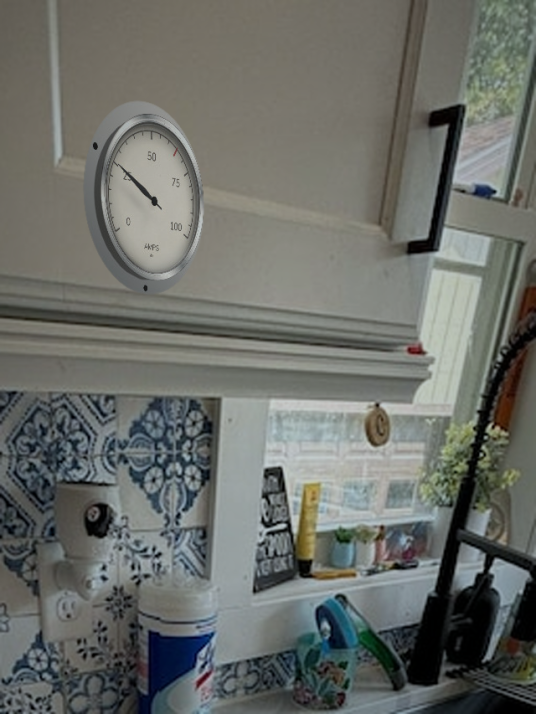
{"value": 25, "unit": "A"}
